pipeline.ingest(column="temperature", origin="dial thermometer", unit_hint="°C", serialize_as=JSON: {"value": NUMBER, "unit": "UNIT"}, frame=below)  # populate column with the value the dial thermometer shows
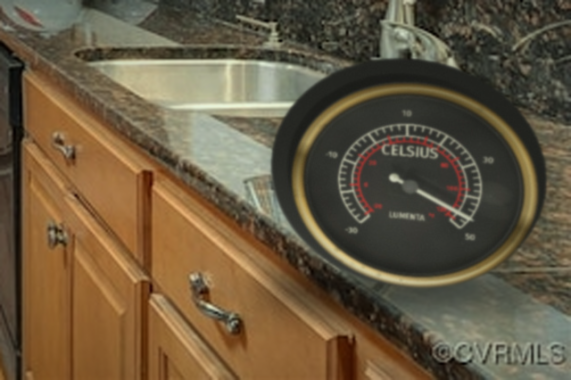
{"value": 46, "unit": "°C"}
